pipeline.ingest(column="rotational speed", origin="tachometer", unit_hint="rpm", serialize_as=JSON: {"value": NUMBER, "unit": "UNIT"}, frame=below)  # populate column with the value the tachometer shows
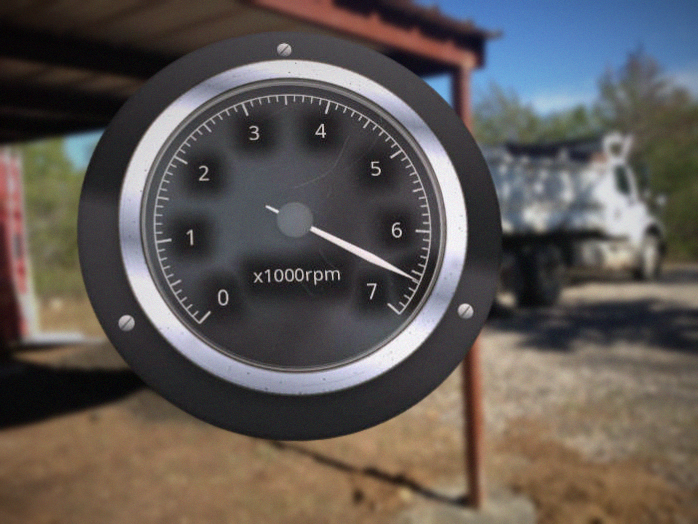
{"value": 6600, "unit": "rpm"}
